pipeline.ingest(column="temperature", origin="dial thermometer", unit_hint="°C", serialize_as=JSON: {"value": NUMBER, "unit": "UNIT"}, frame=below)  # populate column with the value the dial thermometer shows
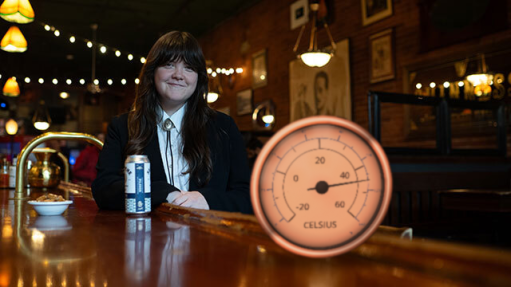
{"value": 45, "unit": "°C"}
